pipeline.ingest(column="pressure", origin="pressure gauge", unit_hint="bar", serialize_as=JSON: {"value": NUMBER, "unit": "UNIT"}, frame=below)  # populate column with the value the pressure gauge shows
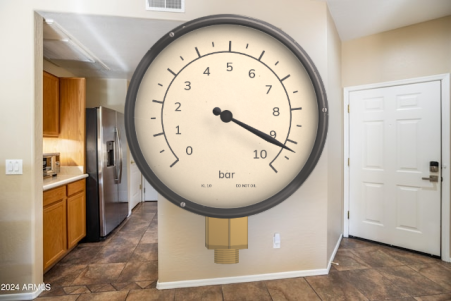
{"value": 9.25, "unit": "bar"}
